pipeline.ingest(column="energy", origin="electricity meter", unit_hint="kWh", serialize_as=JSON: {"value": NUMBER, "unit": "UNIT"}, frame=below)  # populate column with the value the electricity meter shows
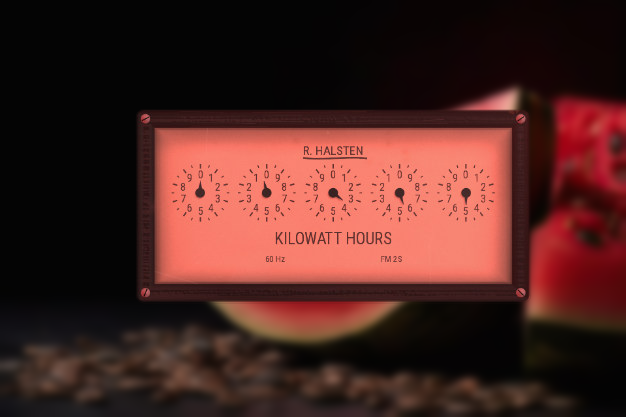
{"value": 355, "unit": "kWh"}
